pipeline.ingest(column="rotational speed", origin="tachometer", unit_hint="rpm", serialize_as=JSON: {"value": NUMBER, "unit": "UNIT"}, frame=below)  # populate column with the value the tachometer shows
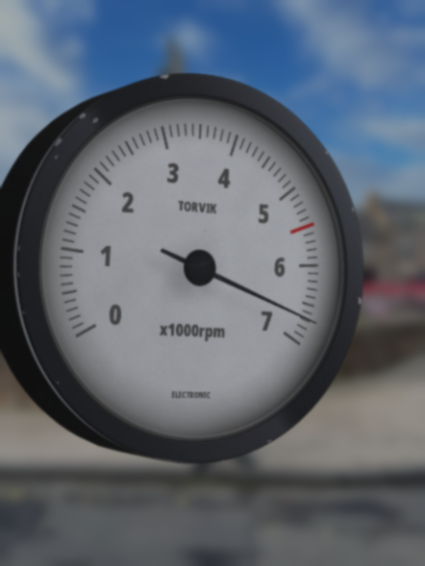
{"value": 6700, "unit": "rpm"}
